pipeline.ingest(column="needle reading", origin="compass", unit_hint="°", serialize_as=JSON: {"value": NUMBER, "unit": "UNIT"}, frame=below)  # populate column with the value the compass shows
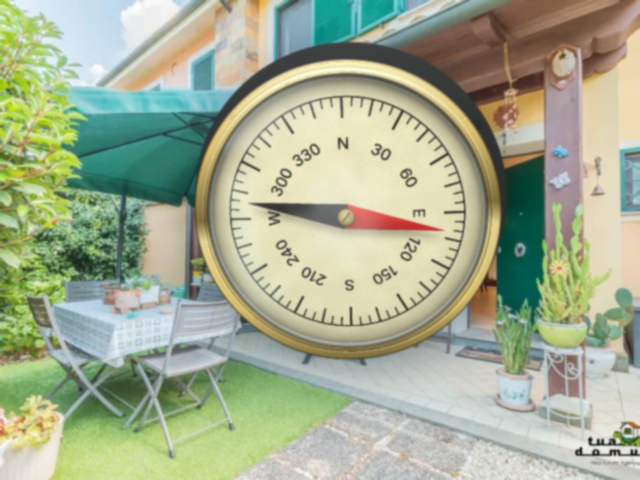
{"value": 100, "unit": "°"}
